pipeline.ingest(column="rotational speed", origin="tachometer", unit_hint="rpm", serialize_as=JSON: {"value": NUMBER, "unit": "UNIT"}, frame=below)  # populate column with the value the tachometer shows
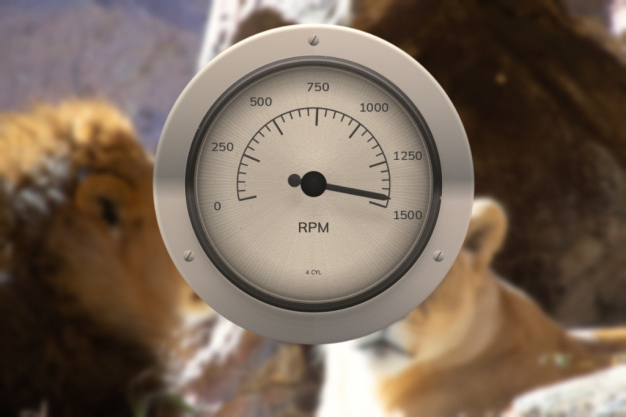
{"value": 1450, "unit": "rpm"}
